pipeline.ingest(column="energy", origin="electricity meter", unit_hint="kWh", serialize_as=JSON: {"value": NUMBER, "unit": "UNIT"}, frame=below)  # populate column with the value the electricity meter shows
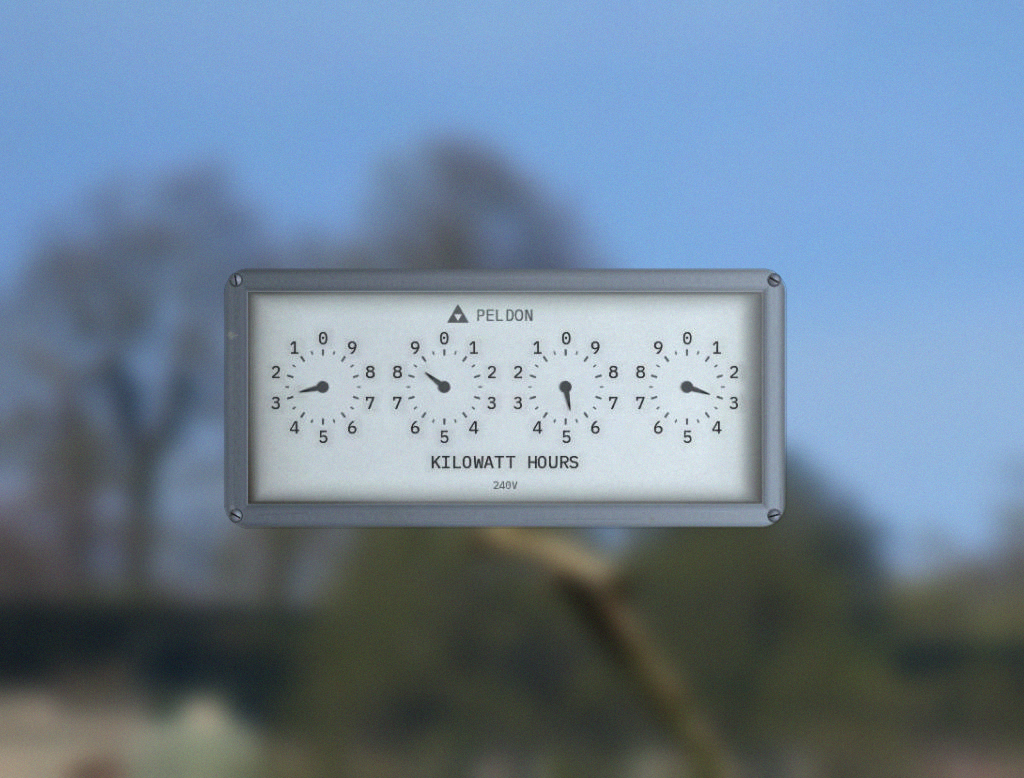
{"value": 2853, "unit": "kWh"}
